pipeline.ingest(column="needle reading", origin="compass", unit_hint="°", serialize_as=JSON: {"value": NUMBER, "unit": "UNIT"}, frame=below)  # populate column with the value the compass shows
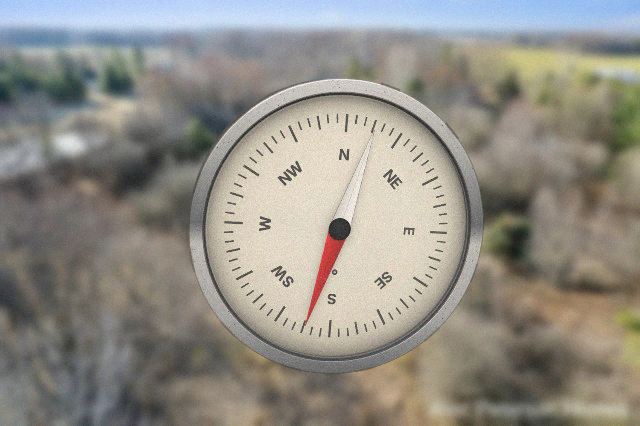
{"value": 195, "unit": "°"}
